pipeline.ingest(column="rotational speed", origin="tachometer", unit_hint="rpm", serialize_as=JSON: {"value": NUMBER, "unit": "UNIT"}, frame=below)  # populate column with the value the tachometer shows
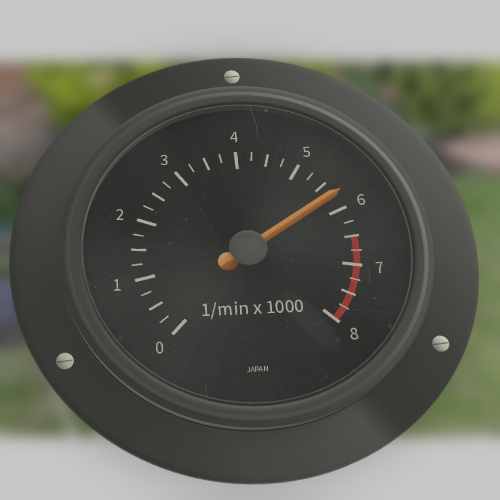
{"value": 5750, "unit": "rpm"}
